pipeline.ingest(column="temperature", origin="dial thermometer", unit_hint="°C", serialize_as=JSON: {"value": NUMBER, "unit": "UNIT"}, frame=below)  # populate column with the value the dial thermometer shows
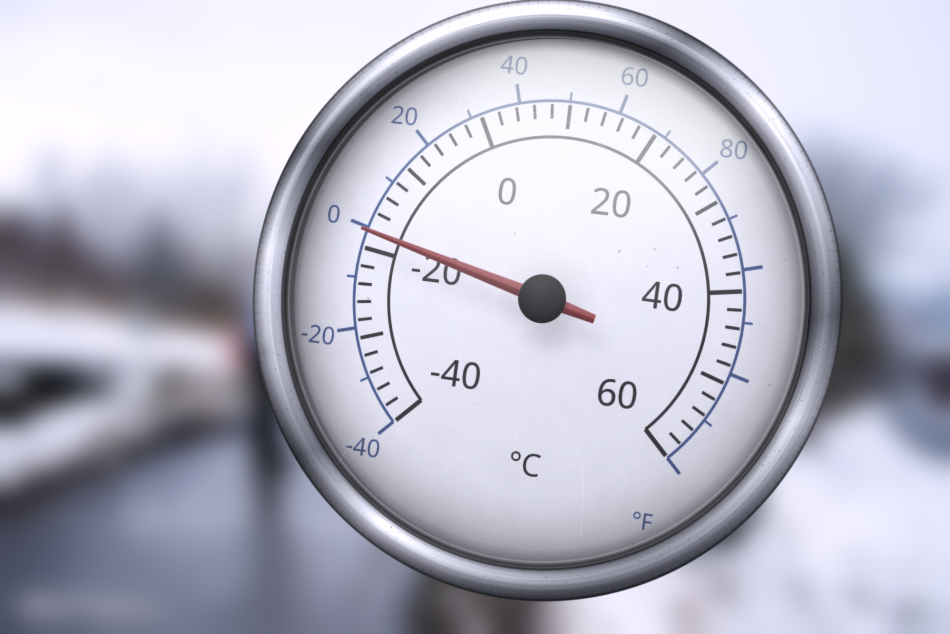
{"value": -18, "unit": "°C"}
